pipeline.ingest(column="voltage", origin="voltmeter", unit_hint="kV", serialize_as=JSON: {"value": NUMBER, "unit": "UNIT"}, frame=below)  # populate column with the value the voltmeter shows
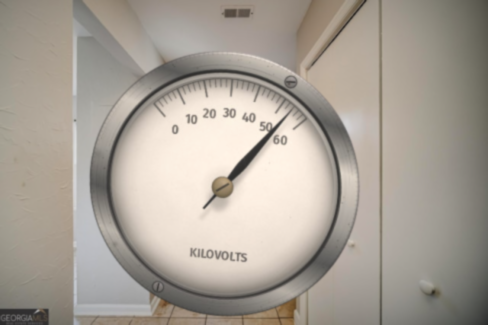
{"value": 54, "unit": "kV"}
